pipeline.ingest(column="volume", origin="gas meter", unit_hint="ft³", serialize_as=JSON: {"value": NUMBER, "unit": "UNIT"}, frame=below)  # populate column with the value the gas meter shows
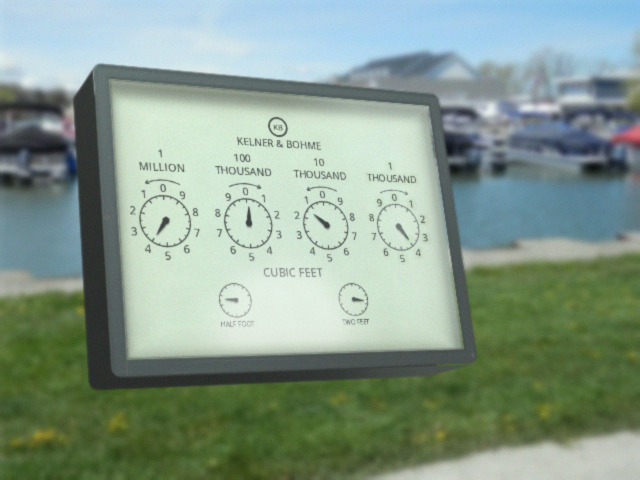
{"value": 401400, "unit": "ft³"}
